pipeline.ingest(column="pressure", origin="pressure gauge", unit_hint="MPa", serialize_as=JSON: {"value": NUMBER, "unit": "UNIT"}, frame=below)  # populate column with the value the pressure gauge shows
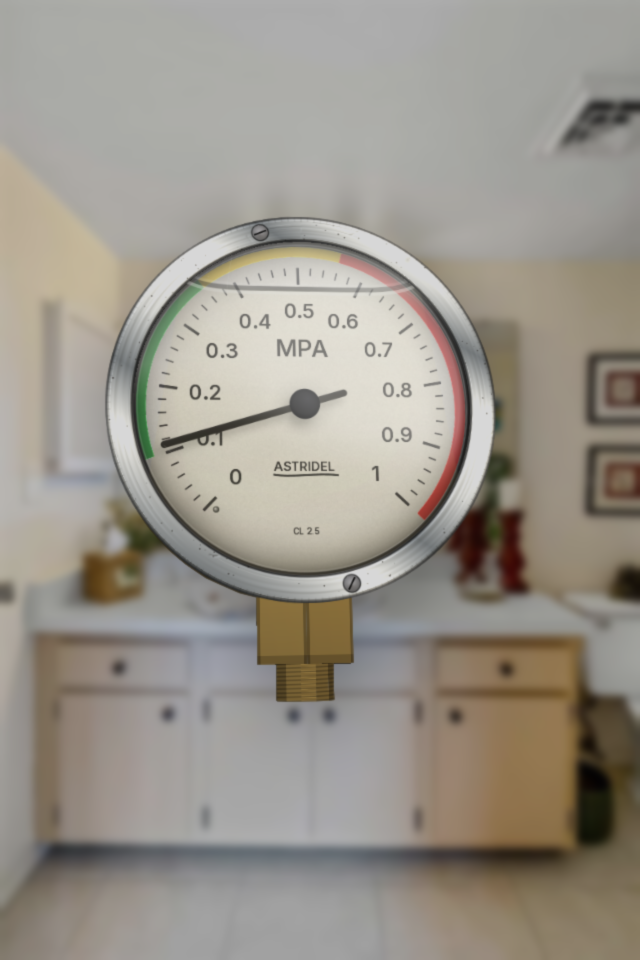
{"value": 0.11, "unit": "MPa"}
